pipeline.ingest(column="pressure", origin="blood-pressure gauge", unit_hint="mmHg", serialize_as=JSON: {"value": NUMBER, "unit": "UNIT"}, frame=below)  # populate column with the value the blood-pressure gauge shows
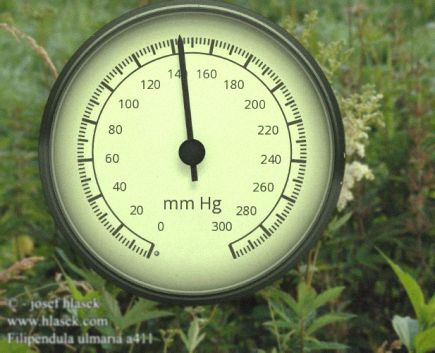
{"value": 144, "unit": "mmHg"}
